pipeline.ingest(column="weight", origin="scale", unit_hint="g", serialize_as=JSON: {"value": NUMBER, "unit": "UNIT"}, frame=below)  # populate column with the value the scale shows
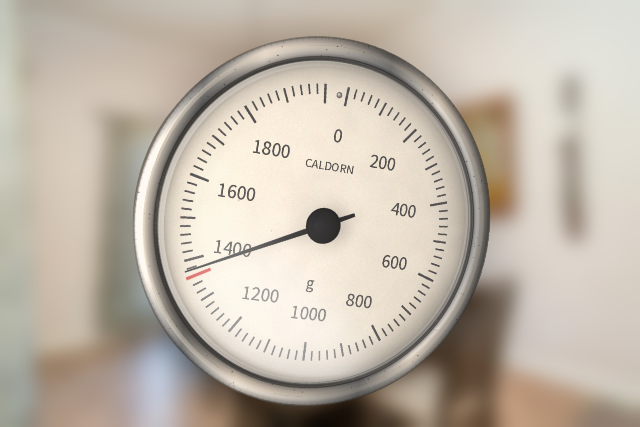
{"value": 1380, "unit": "g"}
